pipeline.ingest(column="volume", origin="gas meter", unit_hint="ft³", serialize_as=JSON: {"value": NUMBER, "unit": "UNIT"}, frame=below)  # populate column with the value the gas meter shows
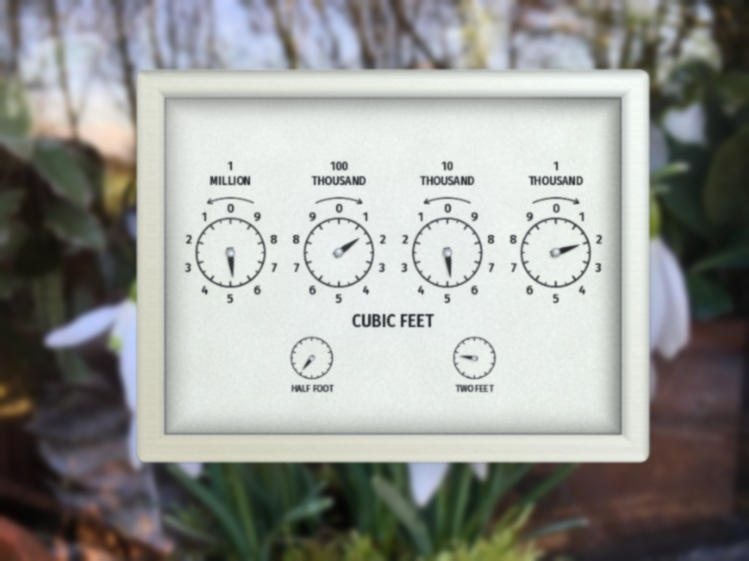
{"value": 515200, "unit": "ft³"}
